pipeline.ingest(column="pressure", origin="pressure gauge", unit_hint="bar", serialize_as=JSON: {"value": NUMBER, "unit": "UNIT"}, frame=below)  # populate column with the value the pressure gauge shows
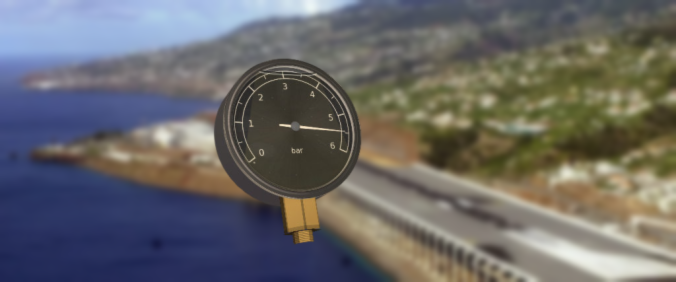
{"value": 5.5, "unit": "bar"}
